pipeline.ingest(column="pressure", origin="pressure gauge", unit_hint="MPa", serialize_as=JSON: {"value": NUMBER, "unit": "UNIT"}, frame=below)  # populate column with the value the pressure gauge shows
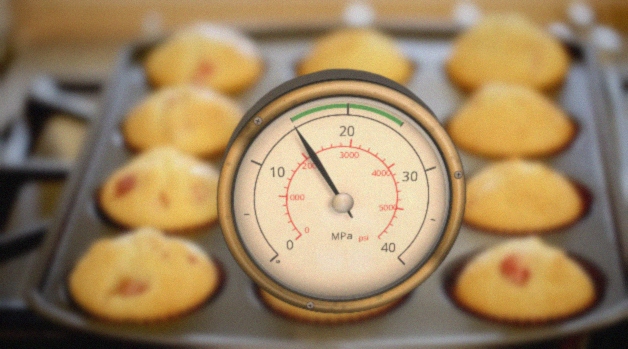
{"value": 15, "unit": "MPa"}
